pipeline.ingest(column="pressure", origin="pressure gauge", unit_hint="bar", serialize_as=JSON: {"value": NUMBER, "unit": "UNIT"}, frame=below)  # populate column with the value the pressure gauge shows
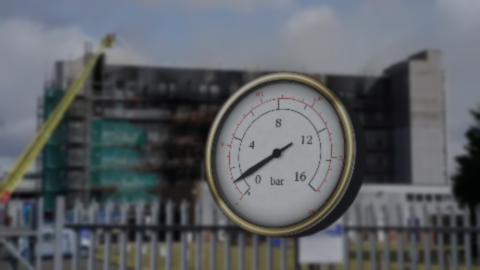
{"value": 1, "unit": "bar"}
